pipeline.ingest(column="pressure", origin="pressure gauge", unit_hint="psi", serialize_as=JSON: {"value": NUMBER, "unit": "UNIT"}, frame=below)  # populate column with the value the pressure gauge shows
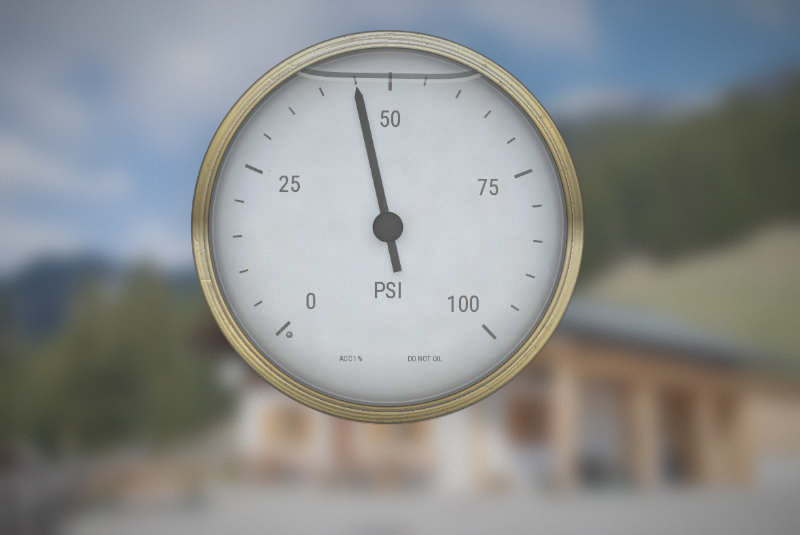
{"value": 45, "unit": "psi"}
